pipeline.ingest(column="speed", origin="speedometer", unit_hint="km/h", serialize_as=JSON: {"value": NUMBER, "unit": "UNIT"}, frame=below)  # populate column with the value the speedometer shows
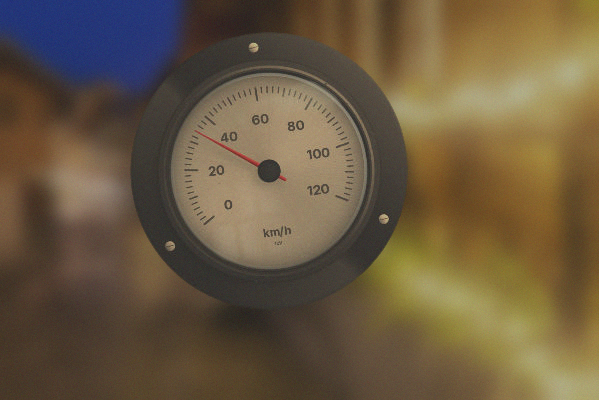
{"value": 34, "unit": "km/h"}
